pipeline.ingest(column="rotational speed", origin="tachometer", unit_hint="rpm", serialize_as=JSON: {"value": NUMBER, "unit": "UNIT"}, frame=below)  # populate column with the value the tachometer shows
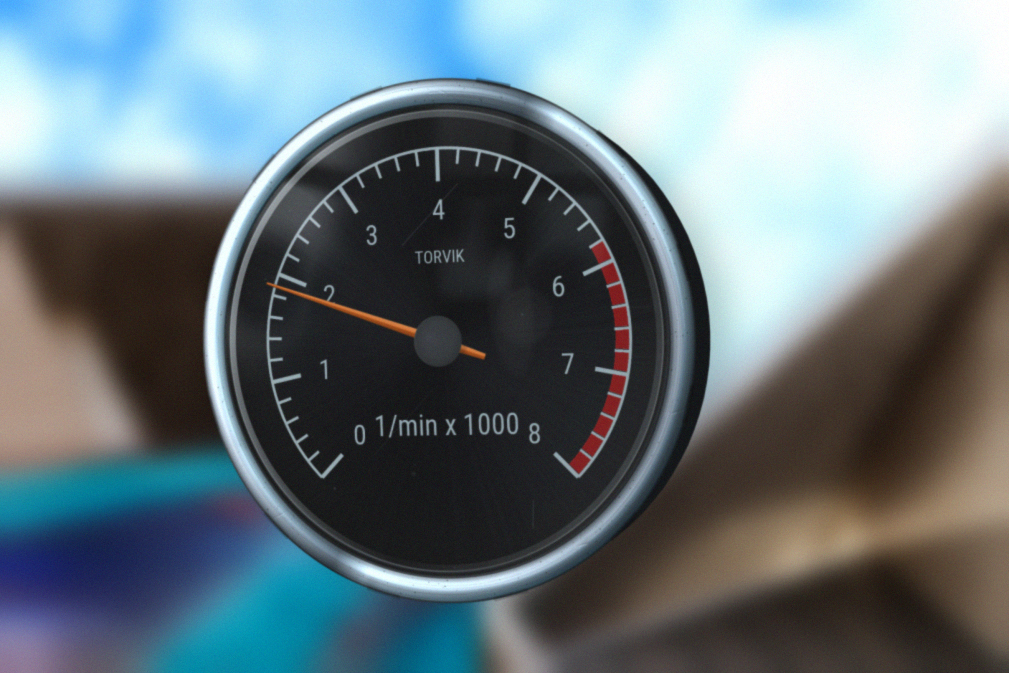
{"value": 1900, "unit": "rpm"}
